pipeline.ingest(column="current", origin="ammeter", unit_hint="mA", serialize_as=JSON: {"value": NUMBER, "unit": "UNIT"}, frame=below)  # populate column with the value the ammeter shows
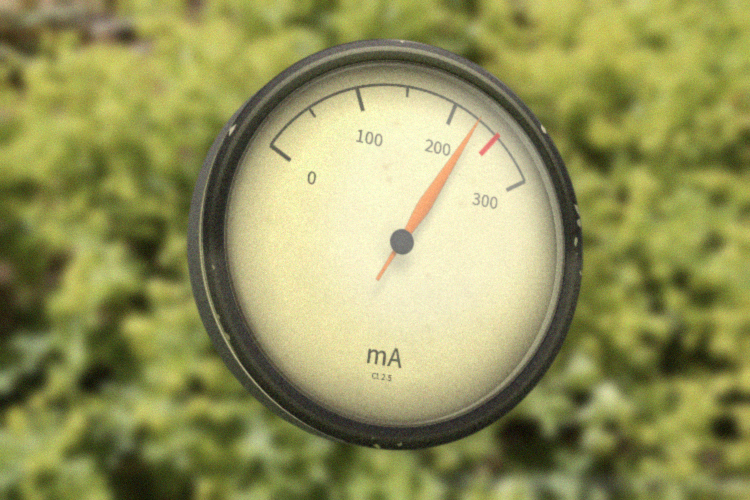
{"value": 225, "unit": "mA"}
